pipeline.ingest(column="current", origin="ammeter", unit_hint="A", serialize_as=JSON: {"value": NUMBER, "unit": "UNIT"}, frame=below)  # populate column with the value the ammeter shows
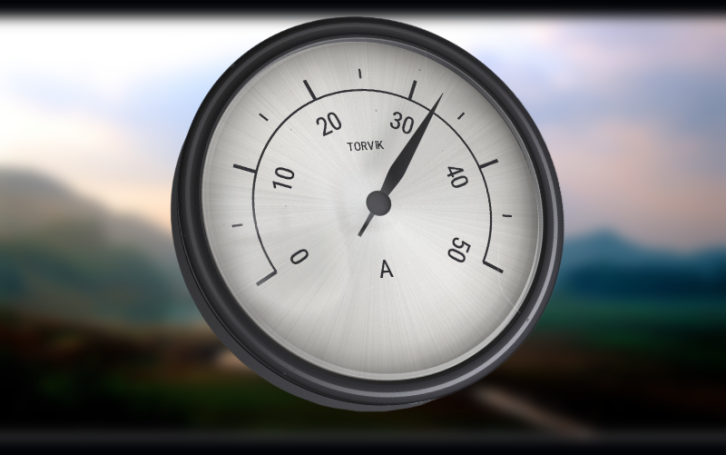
{"value": 32.5, "unit": "A"}
